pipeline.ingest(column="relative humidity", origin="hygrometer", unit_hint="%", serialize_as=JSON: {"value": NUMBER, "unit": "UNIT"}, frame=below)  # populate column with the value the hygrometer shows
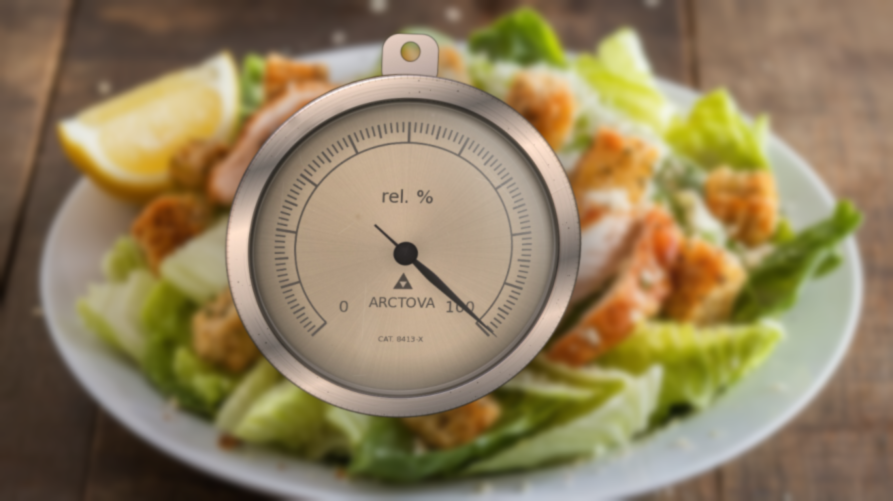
{"value": 99, "unit": "%"}
